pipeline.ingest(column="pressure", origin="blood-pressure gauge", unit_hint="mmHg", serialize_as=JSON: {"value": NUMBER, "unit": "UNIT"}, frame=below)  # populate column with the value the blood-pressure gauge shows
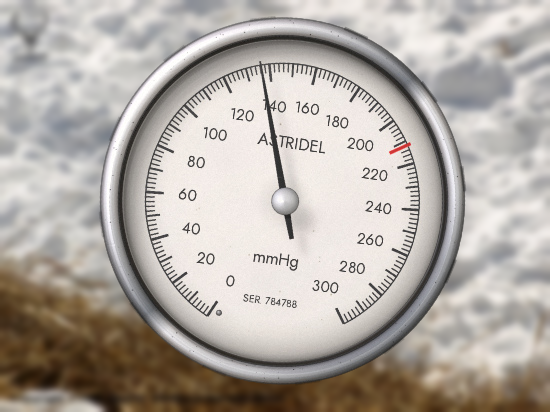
{"value": 136, "unit": "mmHg"}
